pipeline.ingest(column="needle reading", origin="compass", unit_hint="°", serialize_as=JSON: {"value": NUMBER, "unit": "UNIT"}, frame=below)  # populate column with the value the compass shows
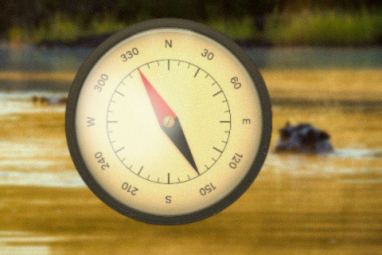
{"value": 330, "unit": "°"}
